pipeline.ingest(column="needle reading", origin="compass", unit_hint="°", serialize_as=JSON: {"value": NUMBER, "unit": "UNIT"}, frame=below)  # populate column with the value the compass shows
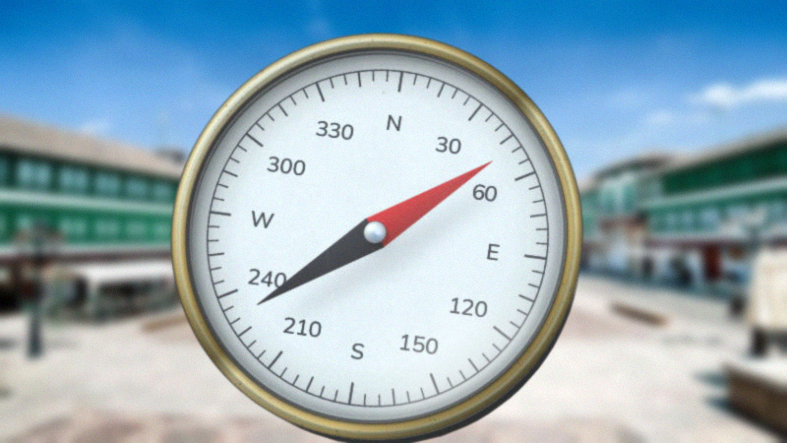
{"value": 50, "unit": "°"}
